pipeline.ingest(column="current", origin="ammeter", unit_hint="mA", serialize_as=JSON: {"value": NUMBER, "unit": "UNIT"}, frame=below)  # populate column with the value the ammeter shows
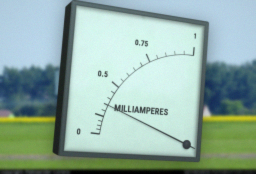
{"value": 0.35, "unit": "mA"}
